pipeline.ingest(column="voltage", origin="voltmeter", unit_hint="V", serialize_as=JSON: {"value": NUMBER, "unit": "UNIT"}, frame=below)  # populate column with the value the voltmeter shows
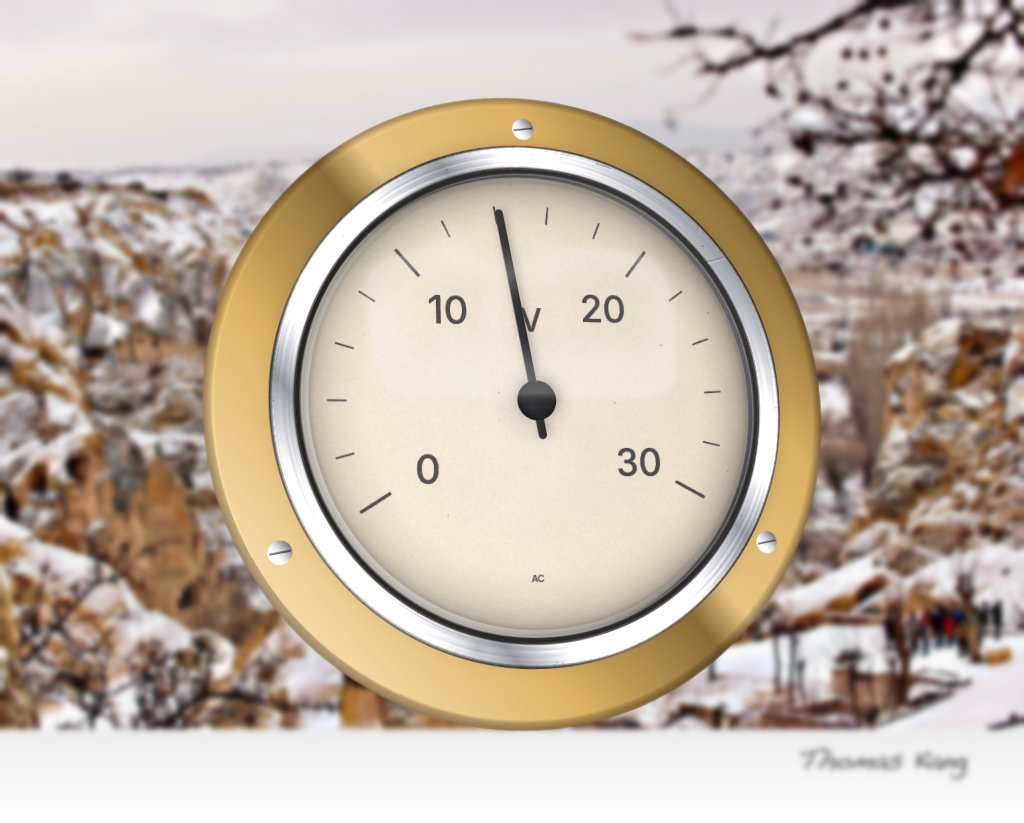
{"value": 14, "unit": "V"}
